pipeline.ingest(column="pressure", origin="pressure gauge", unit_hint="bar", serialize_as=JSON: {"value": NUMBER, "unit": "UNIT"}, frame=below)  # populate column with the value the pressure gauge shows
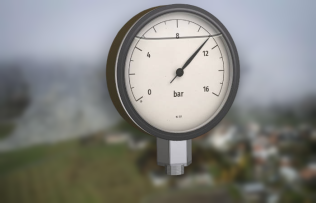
{"value": 11, "unit": "bar"}
